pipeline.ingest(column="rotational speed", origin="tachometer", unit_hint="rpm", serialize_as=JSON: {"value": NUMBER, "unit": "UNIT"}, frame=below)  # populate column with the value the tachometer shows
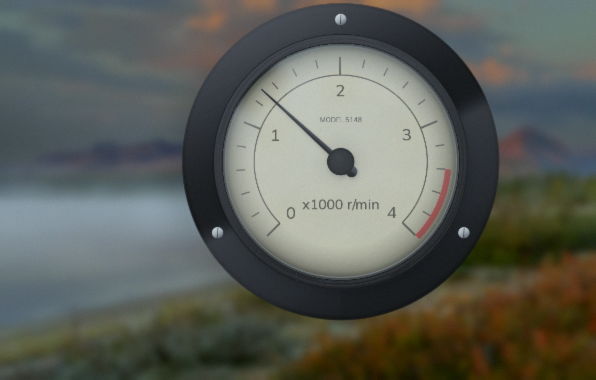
{"value": 1300, "unit": "rpm"}
